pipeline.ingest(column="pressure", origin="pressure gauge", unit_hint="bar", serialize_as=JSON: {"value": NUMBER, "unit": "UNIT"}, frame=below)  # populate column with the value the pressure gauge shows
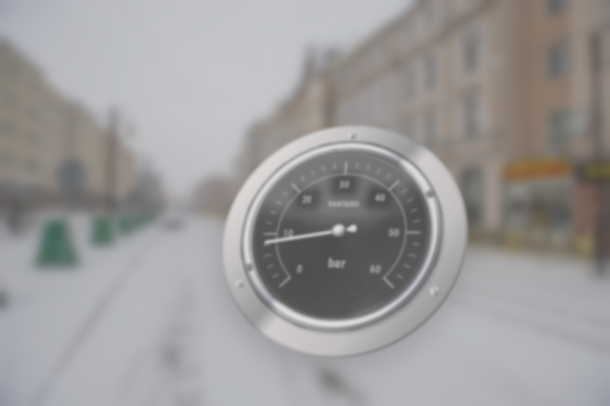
{"value": 8, "unit": "bar"}
